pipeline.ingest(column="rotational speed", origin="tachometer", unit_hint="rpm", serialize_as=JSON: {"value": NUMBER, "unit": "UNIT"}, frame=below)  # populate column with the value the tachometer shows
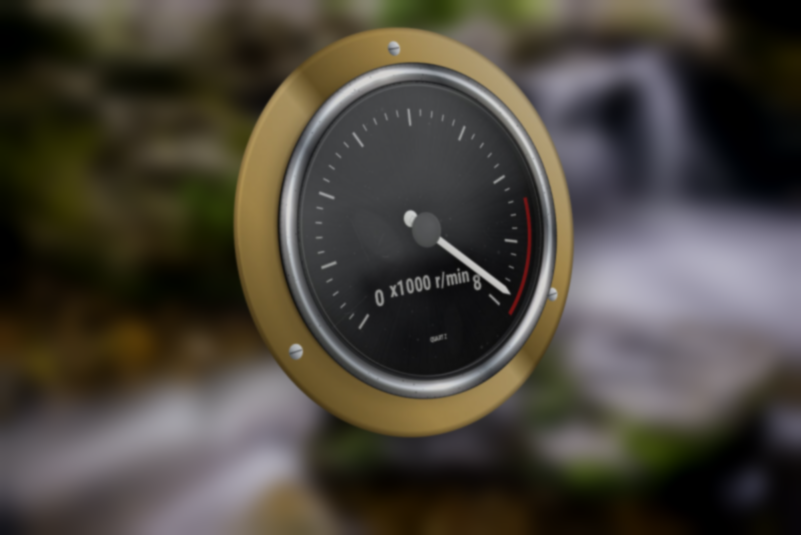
{"value": 7800, "unit": "rpm"}
